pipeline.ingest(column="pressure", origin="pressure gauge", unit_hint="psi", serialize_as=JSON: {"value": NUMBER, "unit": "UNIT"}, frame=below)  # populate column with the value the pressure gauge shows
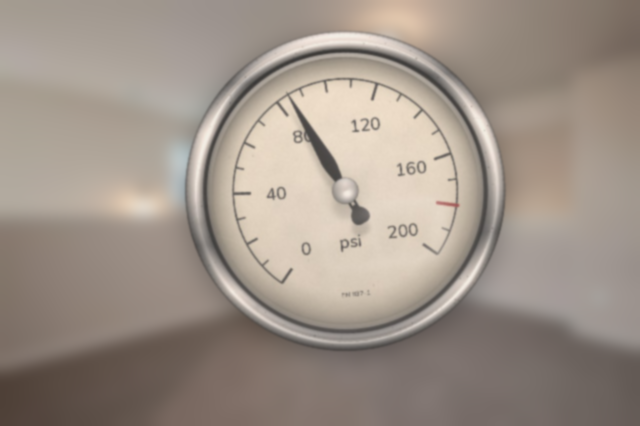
{"value": 85, "unit": "psi"}
